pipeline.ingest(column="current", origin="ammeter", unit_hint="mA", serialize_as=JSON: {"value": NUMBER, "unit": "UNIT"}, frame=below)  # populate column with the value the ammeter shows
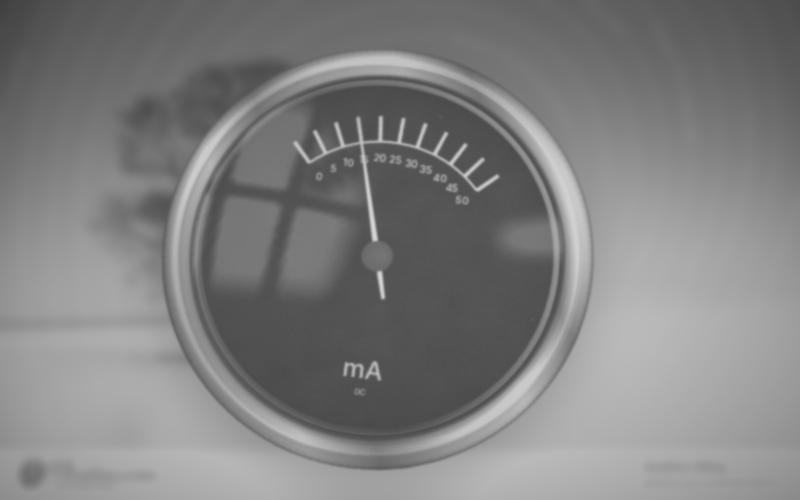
{"value": 15, "unit": "mA"}
